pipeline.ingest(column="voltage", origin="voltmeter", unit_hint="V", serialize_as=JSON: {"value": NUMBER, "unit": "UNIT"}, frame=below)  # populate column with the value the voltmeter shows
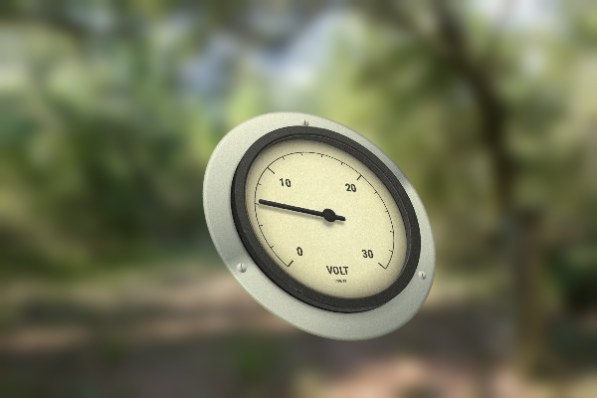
{"value": 6, "unit": "V"}
